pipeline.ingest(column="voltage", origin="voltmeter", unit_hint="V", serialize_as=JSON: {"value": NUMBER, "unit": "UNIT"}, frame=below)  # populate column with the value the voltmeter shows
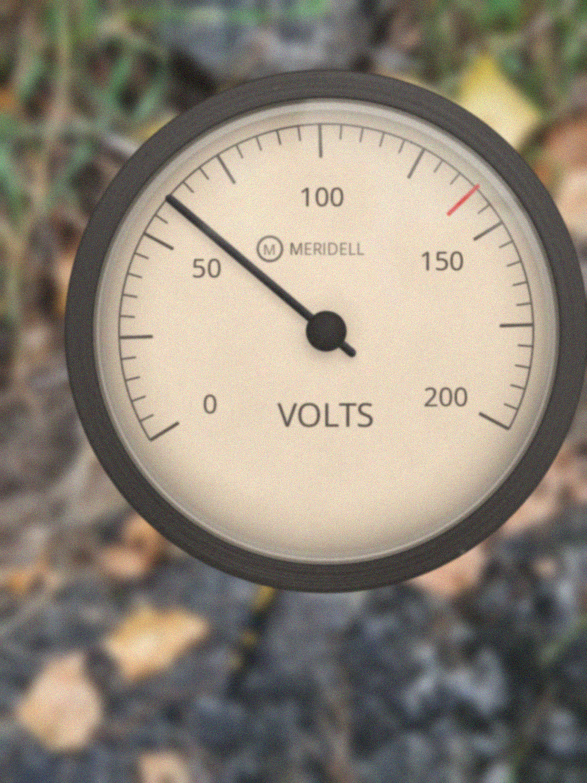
{"value": 60, "unit": "V"}
